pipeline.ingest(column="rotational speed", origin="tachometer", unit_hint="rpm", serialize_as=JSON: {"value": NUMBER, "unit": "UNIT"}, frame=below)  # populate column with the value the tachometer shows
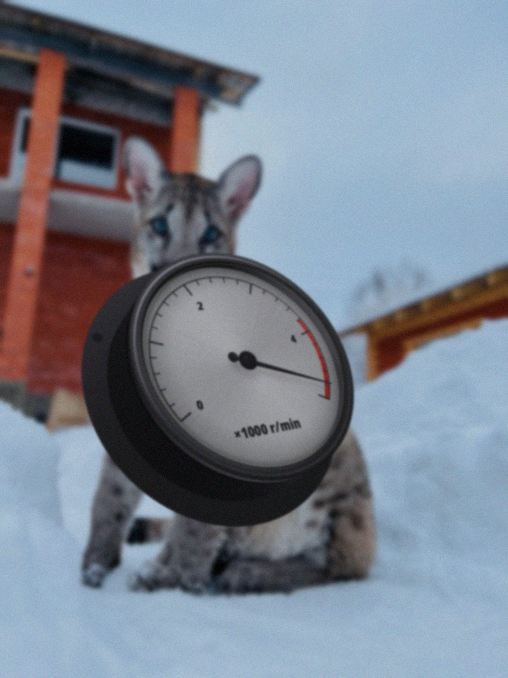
{"value": 4800, "unit": "rpm"}
